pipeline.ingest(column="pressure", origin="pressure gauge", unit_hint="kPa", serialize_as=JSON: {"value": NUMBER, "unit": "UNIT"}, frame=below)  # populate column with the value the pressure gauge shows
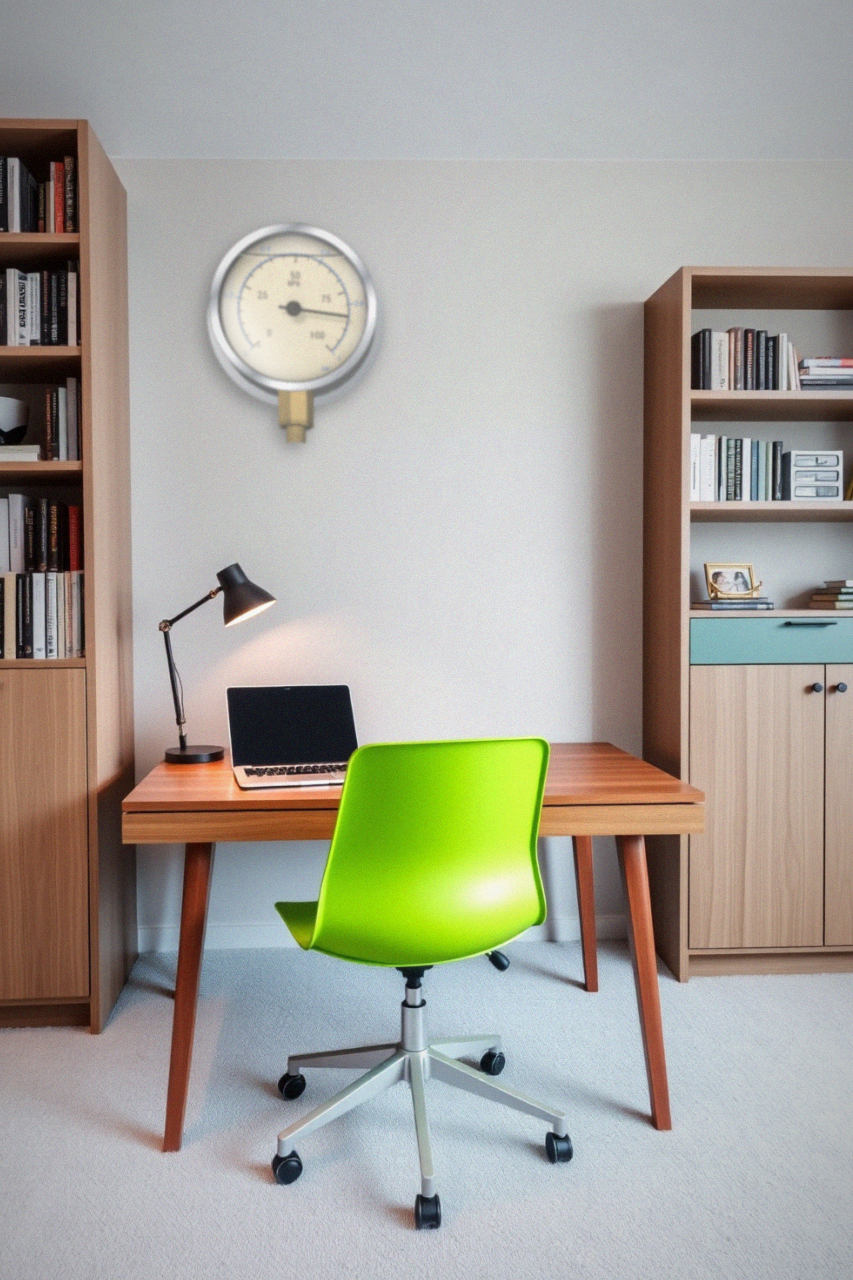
{"value": 85, "unit": "kPa"}
